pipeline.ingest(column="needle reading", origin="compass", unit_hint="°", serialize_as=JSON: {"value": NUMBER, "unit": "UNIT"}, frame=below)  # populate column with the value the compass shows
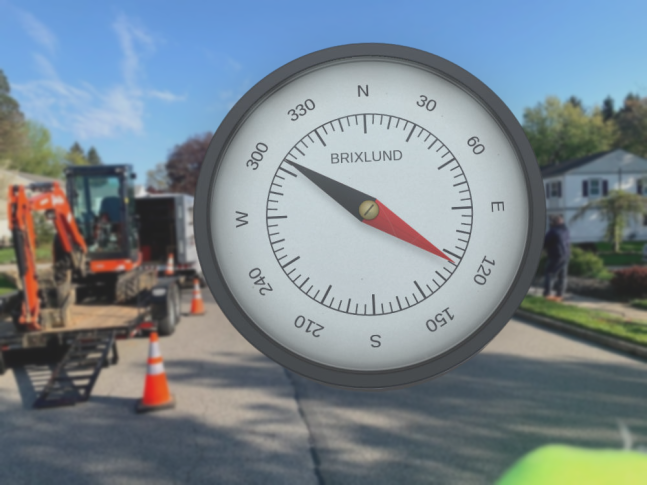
{"value": 125, "unit": "°"}
